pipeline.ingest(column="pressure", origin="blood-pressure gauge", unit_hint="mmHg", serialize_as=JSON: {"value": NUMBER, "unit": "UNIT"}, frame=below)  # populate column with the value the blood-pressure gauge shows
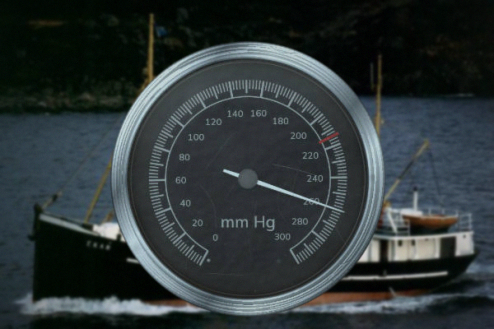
{"value": 260, "unit": "mmHg"}
